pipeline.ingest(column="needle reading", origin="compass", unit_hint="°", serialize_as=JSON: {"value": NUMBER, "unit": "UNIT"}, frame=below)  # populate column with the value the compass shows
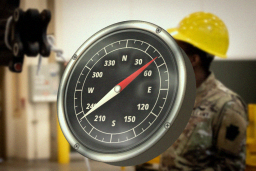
{"value": 50, "unit": "°"}
